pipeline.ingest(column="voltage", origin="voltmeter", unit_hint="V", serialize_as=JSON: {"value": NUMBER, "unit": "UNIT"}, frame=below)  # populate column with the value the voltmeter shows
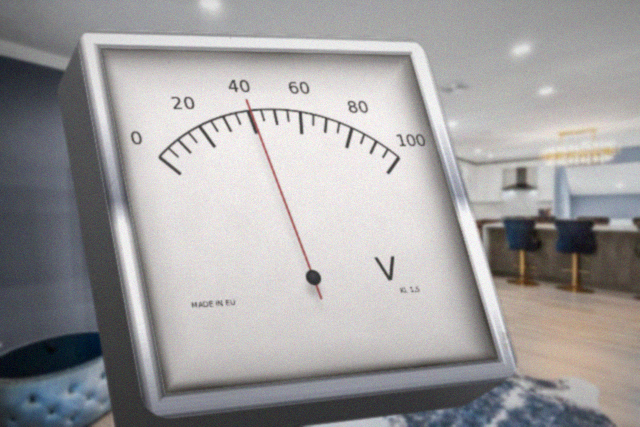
{"value": 40, "unit": "V"}
